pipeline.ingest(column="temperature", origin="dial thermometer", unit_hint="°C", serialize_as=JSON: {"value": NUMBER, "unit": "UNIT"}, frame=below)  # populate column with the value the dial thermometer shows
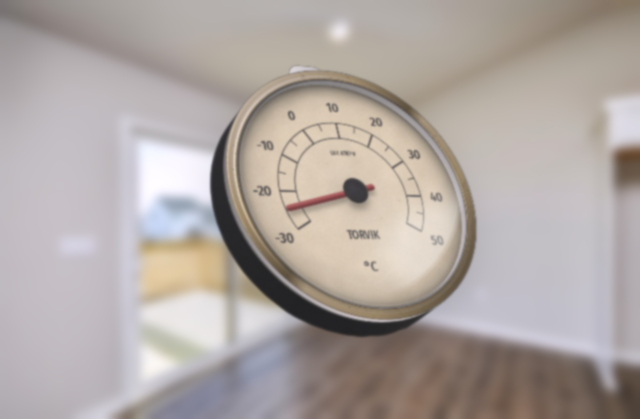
{"value": -25, "unit": "°C"}
